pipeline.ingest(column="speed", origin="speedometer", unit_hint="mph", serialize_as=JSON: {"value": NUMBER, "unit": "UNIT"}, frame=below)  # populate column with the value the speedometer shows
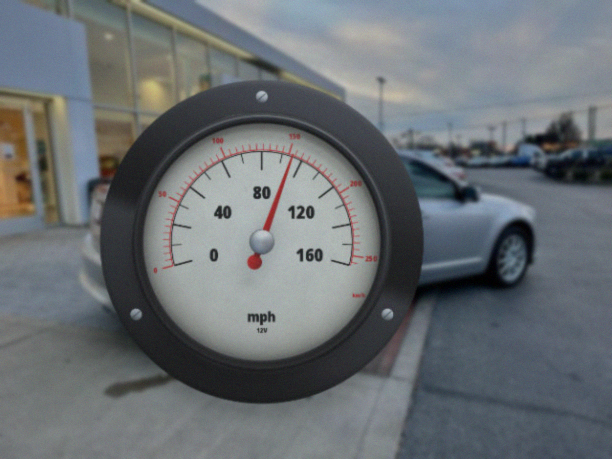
{"value": 95, "unit": "mph"}
